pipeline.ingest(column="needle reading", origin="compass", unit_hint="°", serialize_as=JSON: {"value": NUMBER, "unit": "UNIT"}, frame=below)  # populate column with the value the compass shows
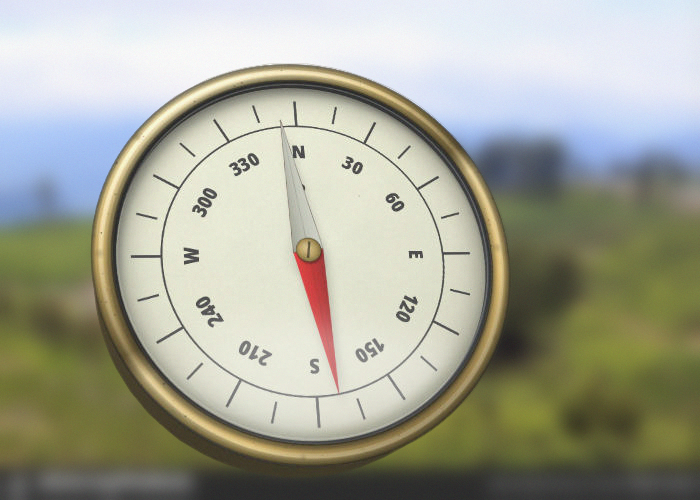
{"value": 172.5, "unit": "°"}
